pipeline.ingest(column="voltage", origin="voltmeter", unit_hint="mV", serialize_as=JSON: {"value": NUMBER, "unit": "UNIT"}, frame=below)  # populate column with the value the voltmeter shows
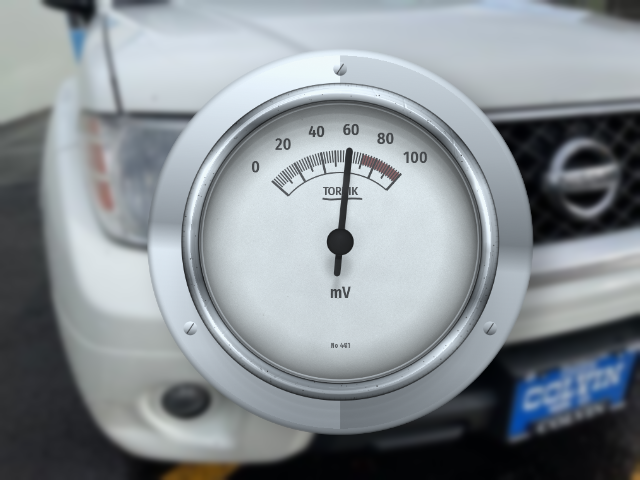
{"value": 60, "unit": "mV"}
